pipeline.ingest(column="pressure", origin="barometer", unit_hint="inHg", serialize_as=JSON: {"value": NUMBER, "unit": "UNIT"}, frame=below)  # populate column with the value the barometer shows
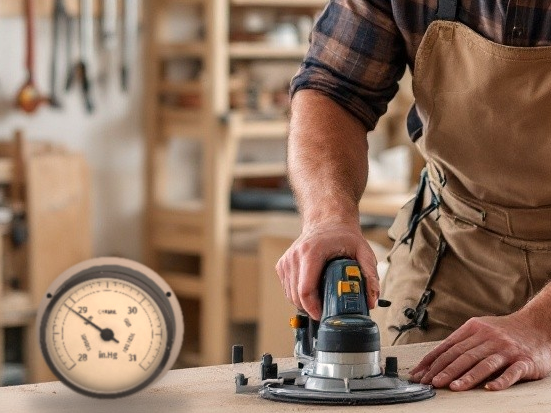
{"value": 28.9, "unit": "inHg"}
